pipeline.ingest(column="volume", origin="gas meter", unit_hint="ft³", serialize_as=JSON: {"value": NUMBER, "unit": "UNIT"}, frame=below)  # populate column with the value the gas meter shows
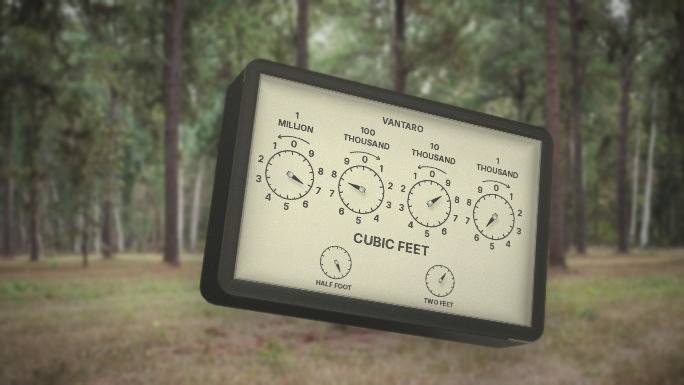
{"value": 678600, "unit": "ft³"}
